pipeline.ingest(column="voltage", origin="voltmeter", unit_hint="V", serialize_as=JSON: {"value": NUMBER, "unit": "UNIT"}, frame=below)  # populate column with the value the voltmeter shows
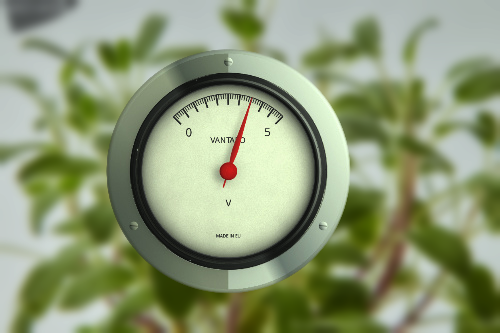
{"value": 3.5, "unit": "V"}
